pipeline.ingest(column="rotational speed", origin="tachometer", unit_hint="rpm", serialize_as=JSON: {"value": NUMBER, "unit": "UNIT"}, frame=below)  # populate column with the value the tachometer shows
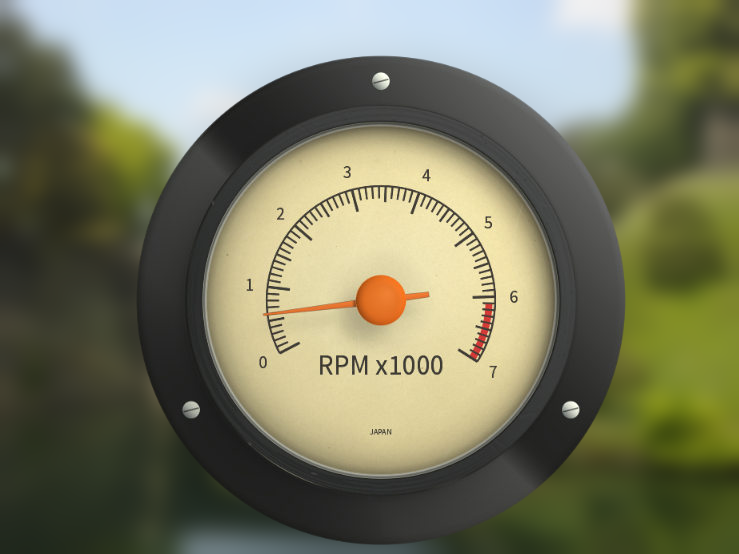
{"value": 600, "unit": "rpm"}
